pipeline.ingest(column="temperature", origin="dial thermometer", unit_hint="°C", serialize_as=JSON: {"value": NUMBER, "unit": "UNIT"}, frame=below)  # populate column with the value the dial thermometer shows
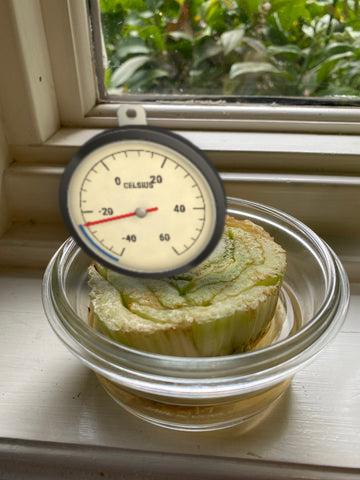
{"value": -24, "unit": "°C"}
